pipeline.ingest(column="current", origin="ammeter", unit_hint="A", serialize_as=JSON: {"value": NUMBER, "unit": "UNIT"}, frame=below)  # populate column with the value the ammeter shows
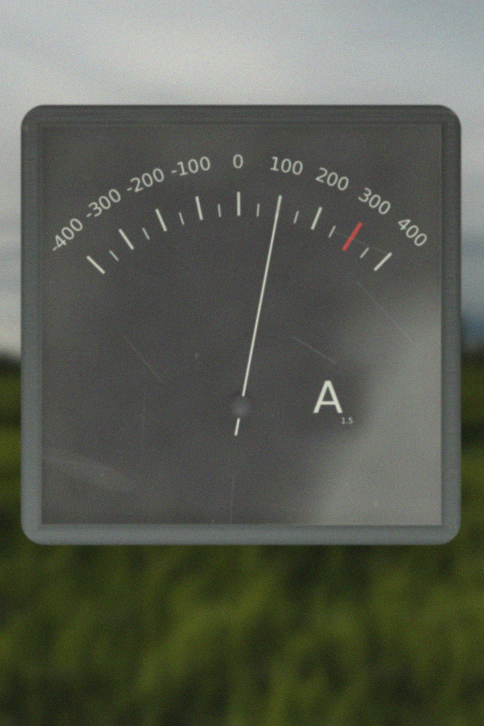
{"value": 100, "unit": "A"}
